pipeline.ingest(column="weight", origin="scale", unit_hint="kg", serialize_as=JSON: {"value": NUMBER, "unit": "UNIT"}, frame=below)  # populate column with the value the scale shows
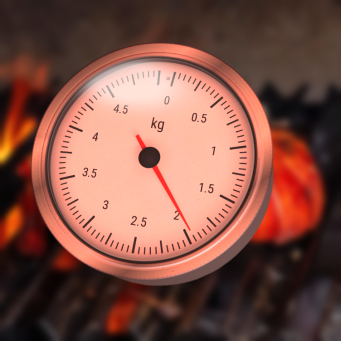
{"value": 1.95, "unit": "kg"}
